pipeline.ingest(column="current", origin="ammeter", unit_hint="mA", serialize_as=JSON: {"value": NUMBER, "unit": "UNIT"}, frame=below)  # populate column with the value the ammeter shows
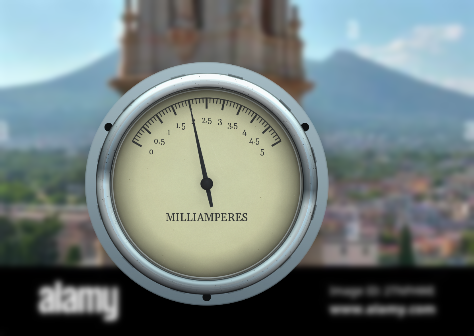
{"value": 2, "unit": "mA"}
